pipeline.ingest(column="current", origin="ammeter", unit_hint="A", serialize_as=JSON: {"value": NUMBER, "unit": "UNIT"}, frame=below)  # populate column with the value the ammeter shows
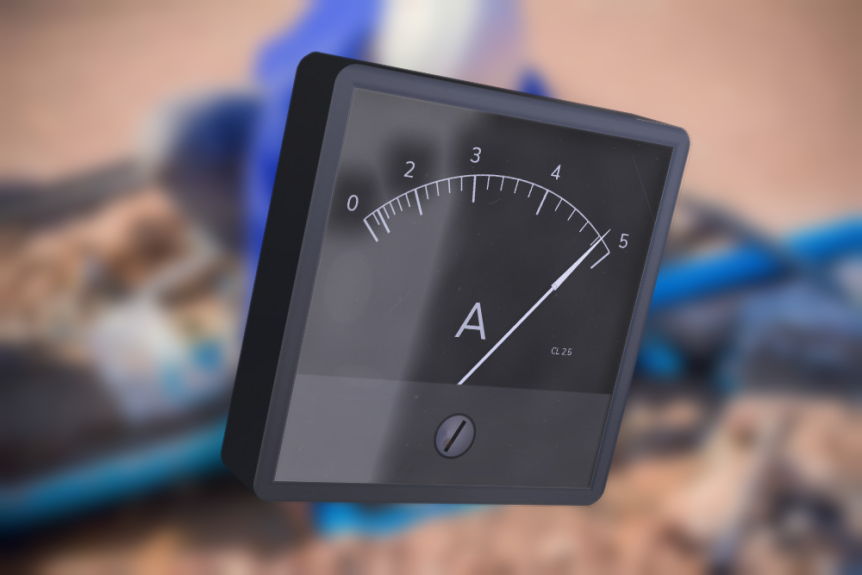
{"value": 4.8, "unit": "A"}
